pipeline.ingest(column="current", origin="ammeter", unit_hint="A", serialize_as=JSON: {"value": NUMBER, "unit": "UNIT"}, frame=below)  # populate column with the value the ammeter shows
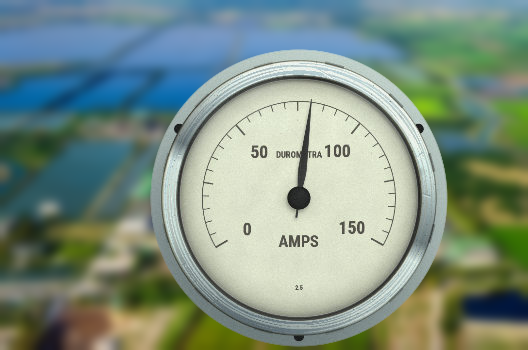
{"value": 80, "unit": "A"}
